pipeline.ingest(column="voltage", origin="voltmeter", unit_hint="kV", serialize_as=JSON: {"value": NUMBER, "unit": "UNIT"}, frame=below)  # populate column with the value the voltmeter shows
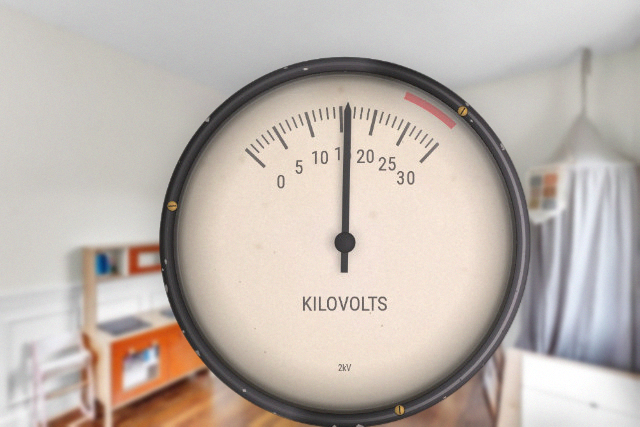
{"value": 16, "unit": "kV"}
